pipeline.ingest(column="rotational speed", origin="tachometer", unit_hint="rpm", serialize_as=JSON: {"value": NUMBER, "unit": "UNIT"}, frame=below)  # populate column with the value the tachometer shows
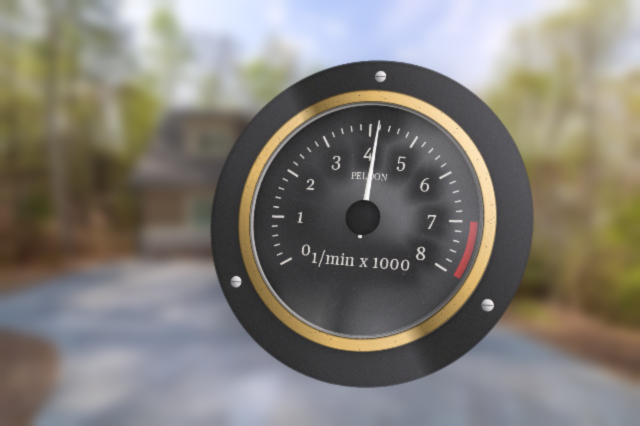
{"value": 4200, "unit": "rpm"}
